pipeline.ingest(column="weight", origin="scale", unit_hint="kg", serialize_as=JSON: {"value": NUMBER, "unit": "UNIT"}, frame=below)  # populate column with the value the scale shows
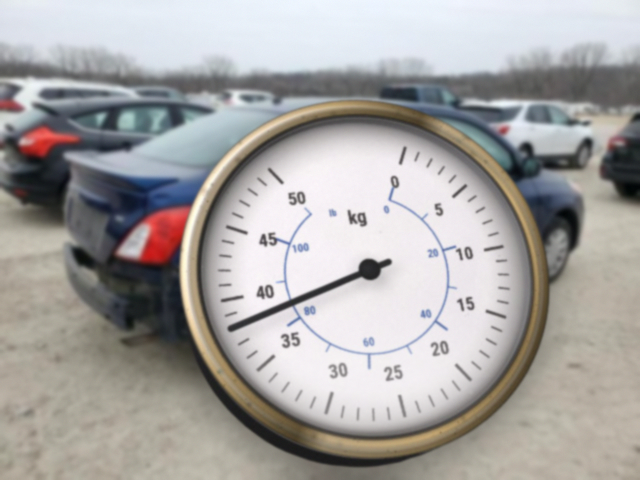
{"value": 38, "unit": "kg"}
